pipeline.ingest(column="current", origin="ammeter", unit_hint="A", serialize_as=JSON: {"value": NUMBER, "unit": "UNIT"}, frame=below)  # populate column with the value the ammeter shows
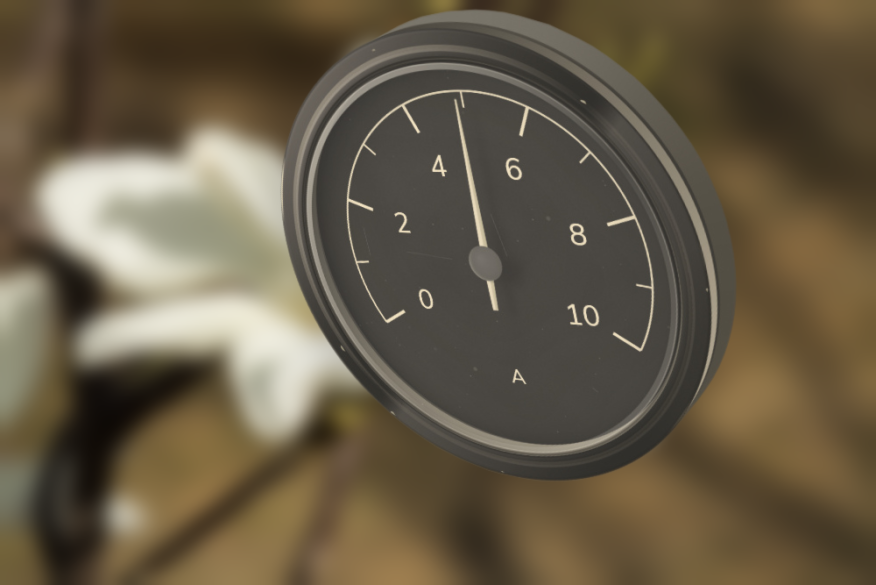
{"value": 5, "unit": "A"}
